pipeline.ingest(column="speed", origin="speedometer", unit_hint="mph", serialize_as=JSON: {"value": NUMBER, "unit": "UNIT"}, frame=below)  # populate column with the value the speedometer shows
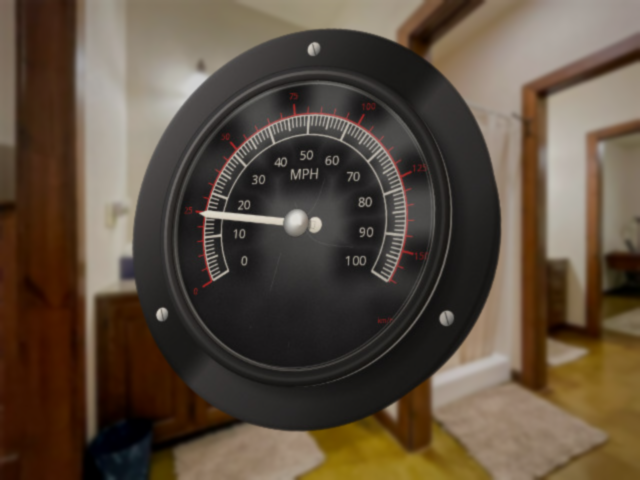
{"value": 15, "unit": "mph"}
